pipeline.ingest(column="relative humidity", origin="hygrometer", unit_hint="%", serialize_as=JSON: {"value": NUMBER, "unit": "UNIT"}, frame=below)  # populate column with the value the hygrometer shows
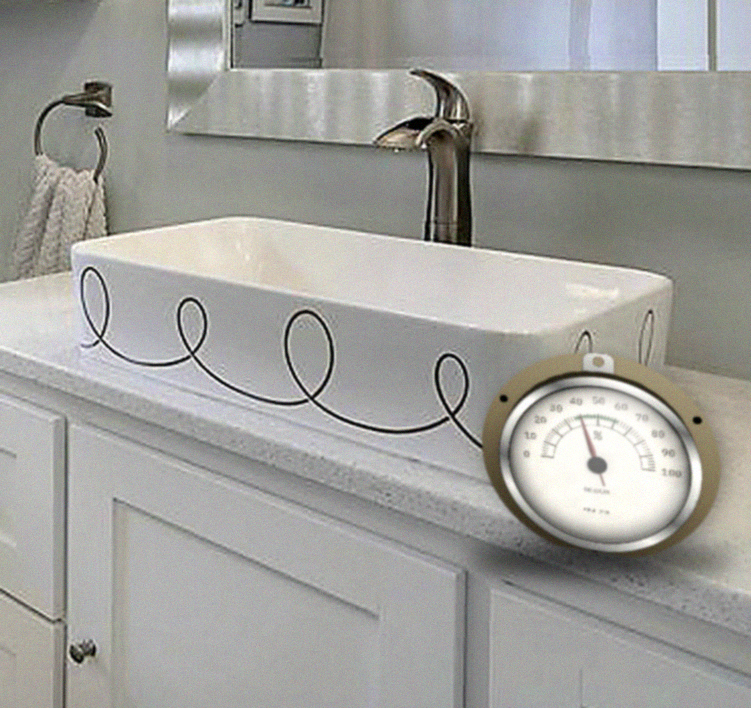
{"value": 40, "unit": "%"}
